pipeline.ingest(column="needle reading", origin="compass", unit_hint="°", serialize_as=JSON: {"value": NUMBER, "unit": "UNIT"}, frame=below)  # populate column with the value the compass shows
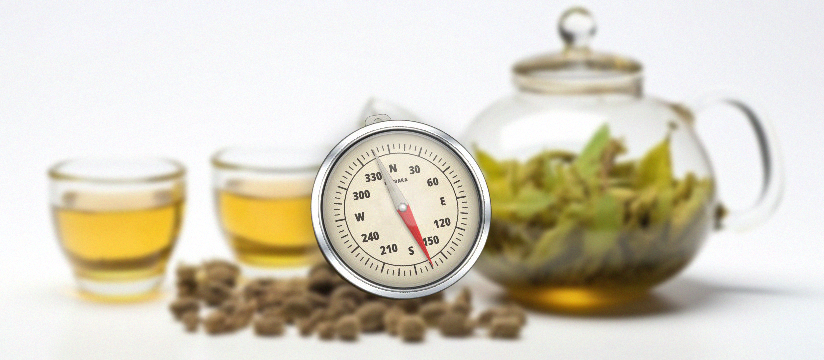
{"value": 165, "unit": "°"}
